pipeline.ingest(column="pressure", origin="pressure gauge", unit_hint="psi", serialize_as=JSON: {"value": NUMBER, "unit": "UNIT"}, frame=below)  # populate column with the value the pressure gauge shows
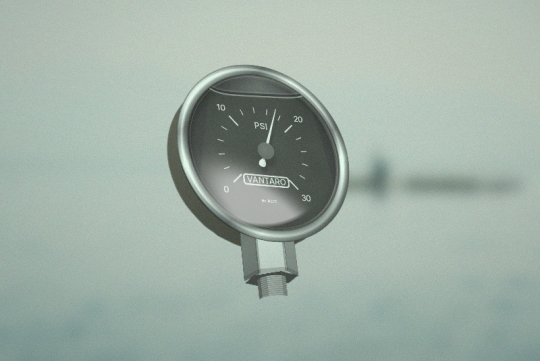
{"value": 17, "unit": "psi"}
